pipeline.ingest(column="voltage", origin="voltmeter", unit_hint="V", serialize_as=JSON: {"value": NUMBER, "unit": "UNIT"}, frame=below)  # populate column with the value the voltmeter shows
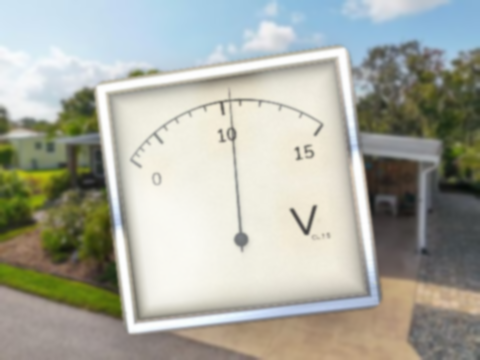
{"value": 10.5, "unit": "V"}
